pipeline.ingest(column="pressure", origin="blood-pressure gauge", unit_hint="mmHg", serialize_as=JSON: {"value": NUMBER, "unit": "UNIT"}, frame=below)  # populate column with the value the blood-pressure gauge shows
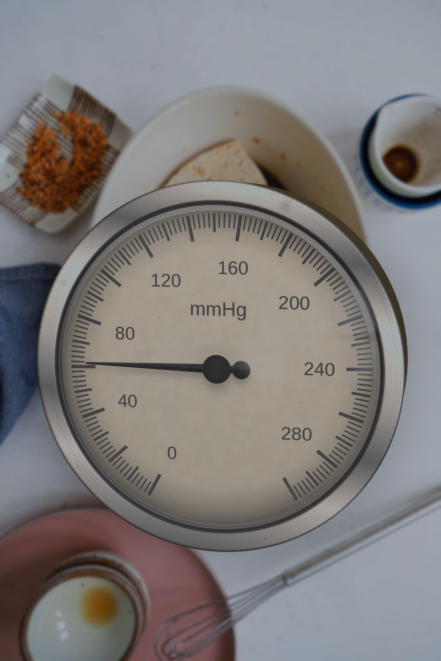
{"value": 62, "unit": "mmHg"}
